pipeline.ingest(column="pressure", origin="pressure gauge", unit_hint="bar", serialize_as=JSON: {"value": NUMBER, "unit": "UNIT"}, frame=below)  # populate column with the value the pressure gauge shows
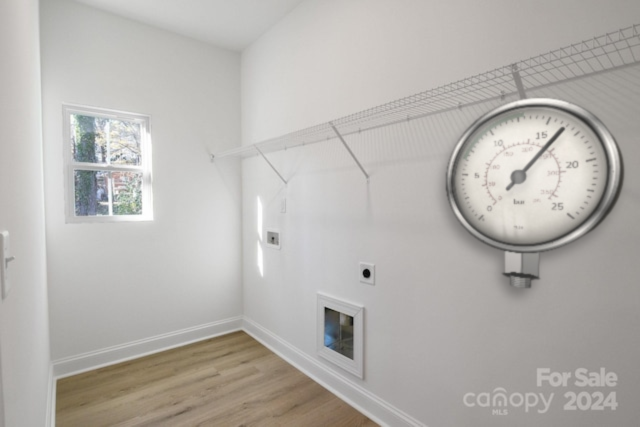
{"value": 16.5, "unit": "bar"}
